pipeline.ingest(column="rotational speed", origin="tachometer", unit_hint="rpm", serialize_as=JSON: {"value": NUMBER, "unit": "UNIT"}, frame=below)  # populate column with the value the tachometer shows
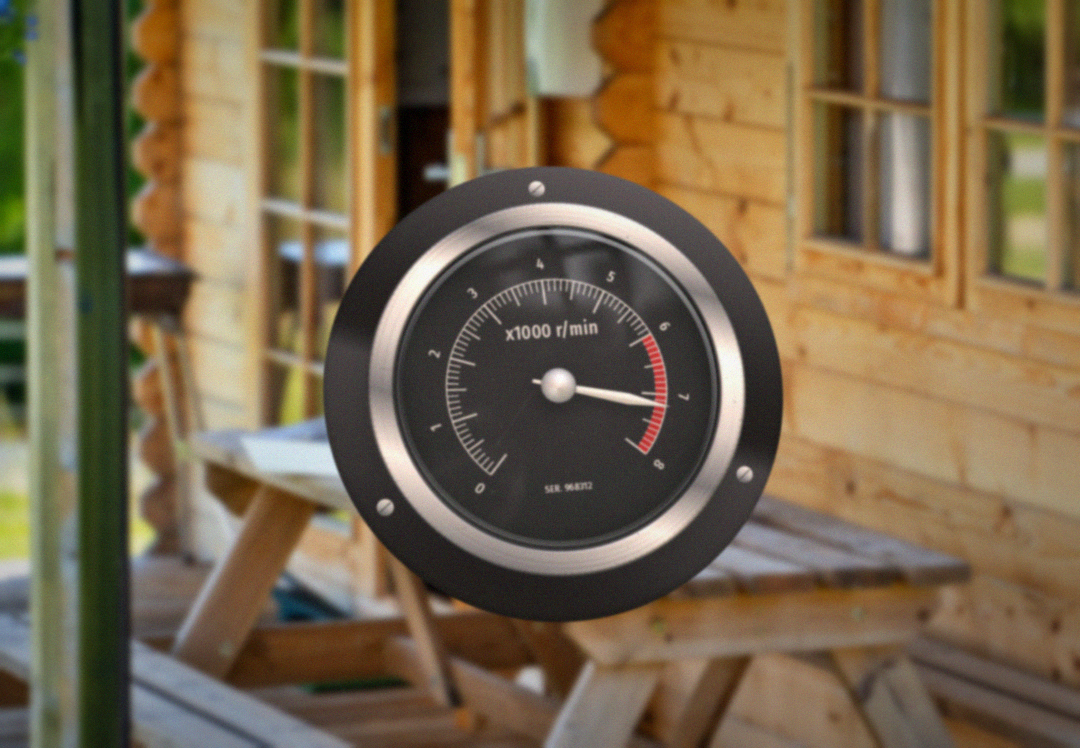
{"value": 7200, "unit": "rpm"}
